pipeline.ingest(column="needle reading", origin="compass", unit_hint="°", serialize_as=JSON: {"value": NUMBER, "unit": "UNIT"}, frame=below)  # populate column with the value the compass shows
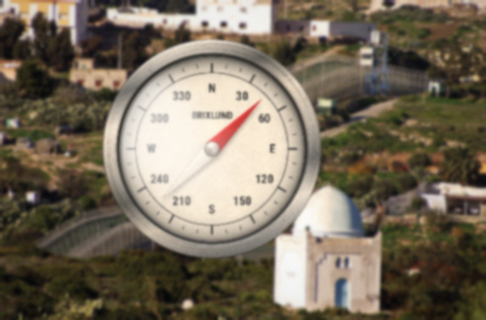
{"value": 45, "unit": "°"}
